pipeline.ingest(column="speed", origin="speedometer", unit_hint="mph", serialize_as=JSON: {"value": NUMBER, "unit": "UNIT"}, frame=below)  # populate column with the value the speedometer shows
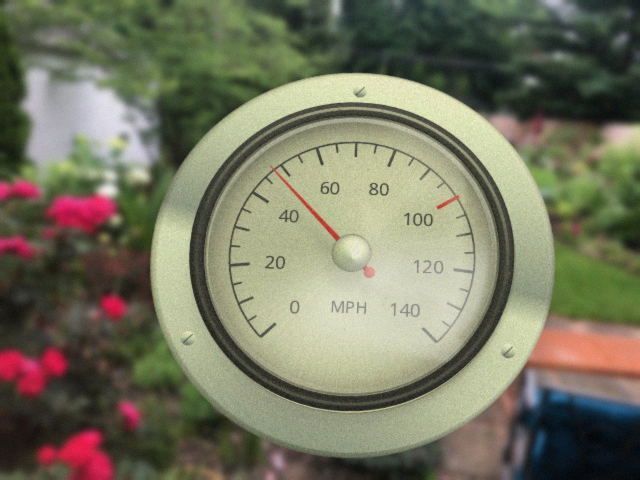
{"value": 47.5, "unit": "mph"}
